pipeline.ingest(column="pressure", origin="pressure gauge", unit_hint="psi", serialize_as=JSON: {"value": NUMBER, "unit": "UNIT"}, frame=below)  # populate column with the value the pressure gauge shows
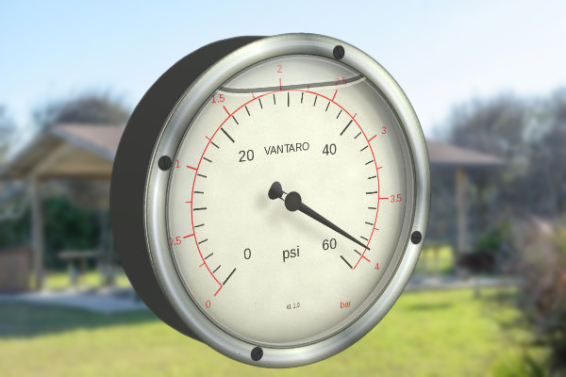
{"value": 57, "unit": "psi"}
